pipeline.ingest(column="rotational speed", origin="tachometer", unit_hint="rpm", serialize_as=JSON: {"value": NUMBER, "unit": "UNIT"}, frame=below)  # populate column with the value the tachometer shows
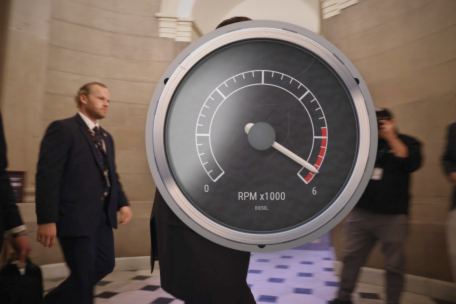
{"value": 5700, "unit": "rpm"}
